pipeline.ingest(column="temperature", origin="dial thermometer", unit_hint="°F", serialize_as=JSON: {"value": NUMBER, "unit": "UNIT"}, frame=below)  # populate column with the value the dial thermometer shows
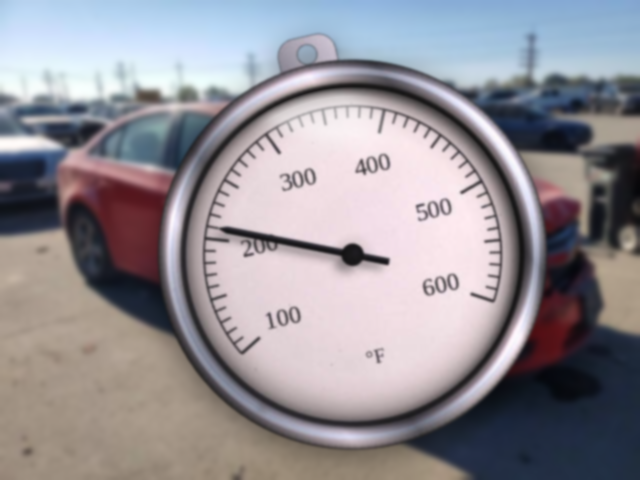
{"value": 210, "unit": "°F"}
